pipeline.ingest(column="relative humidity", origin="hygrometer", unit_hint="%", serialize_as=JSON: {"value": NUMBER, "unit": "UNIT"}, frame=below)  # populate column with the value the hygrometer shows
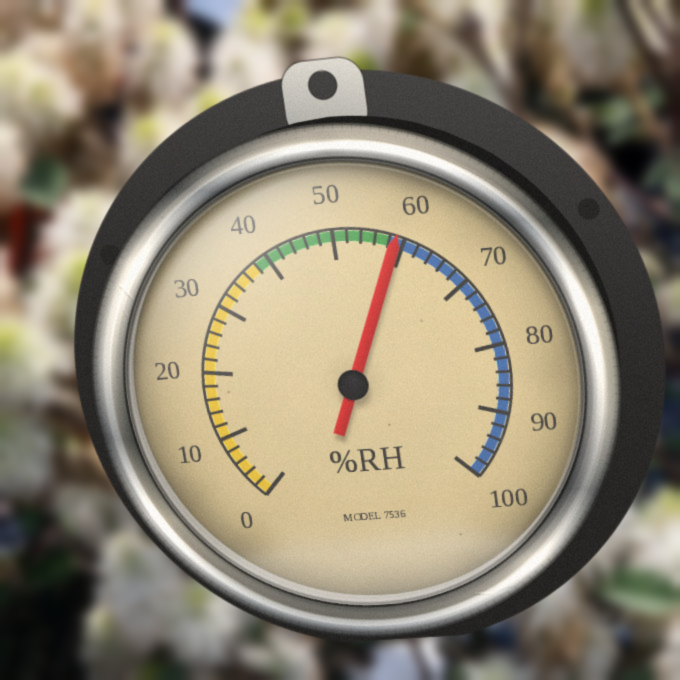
{"value": 59, "unit": "%"}
